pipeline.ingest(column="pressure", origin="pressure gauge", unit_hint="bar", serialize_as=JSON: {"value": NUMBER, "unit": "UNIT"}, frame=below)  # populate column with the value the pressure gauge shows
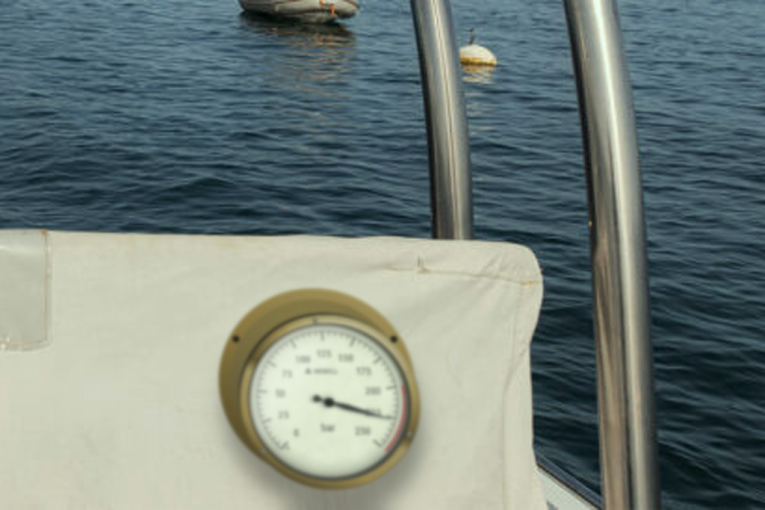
{"value": 225, "unit": "bar"}
